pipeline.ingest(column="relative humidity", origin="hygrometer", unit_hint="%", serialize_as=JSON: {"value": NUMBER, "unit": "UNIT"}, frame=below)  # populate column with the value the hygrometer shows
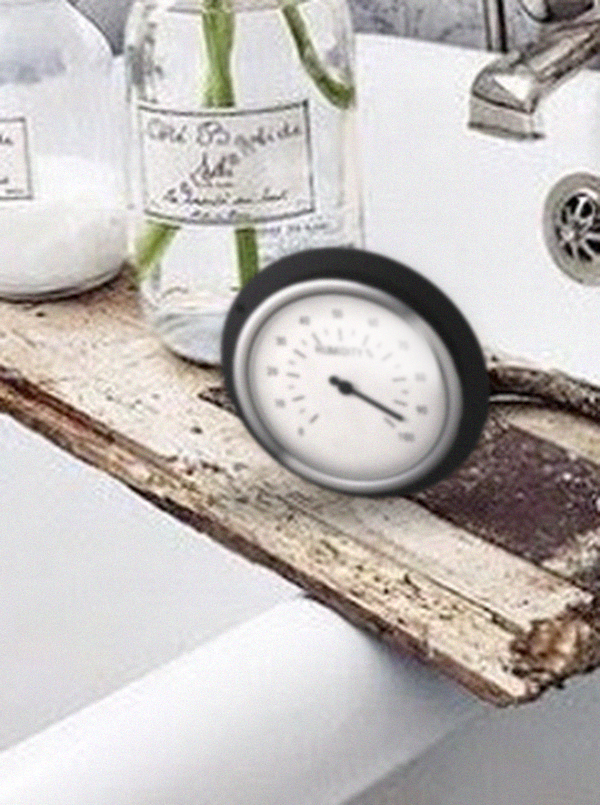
{"value": 95, "unit": "%"}
